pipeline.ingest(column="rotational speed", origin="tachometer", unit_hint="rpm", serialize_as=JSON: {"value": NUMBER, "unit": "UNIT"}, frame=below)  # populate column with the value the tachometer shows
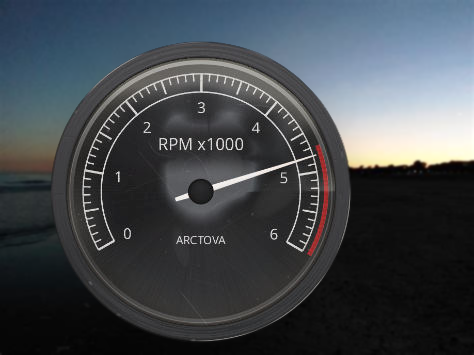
{"value": 4800, "unit": "rpm"}
